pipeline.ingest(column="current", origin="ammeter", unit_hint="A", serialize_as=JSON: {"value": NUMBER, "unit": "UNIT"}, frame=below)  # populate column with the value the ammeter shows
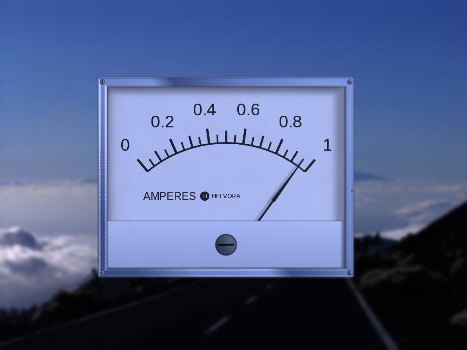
{"value": 0.95, "unit": "A"}
